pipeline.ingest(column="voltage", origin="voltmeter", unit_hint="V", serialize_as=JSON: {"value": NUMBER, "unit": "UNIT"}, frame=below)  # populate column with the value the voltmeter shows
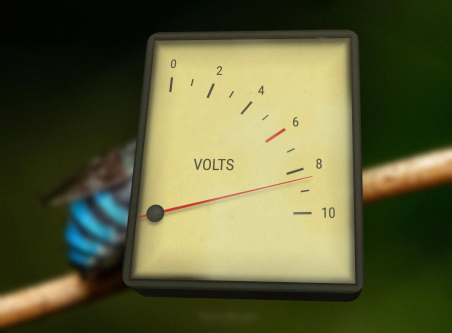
{"value": 8.5, "unit": "V"}
